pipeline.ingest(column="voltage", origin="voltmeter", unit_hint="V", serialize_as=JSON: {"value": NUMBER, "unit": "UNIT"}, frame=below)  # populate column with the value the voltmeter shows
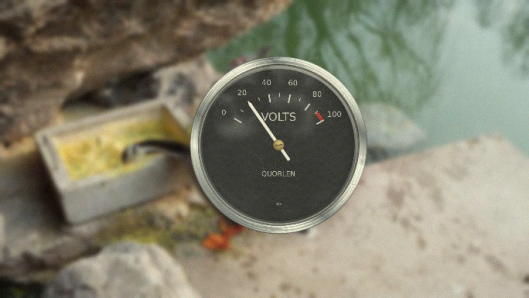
{"value": 20, "unit": "V"}
